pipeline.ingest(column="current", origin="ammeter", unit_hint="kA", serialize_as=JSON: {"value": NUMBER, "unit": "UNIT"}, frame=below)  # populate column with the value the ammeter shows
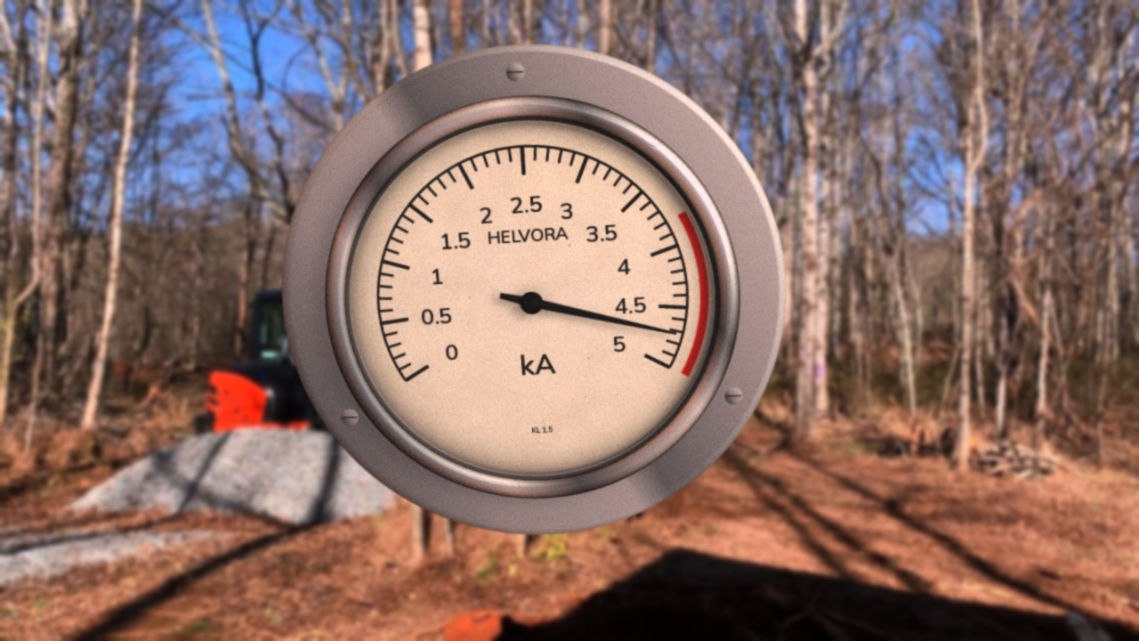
{"value": 4.7, "unit": "kA"}
